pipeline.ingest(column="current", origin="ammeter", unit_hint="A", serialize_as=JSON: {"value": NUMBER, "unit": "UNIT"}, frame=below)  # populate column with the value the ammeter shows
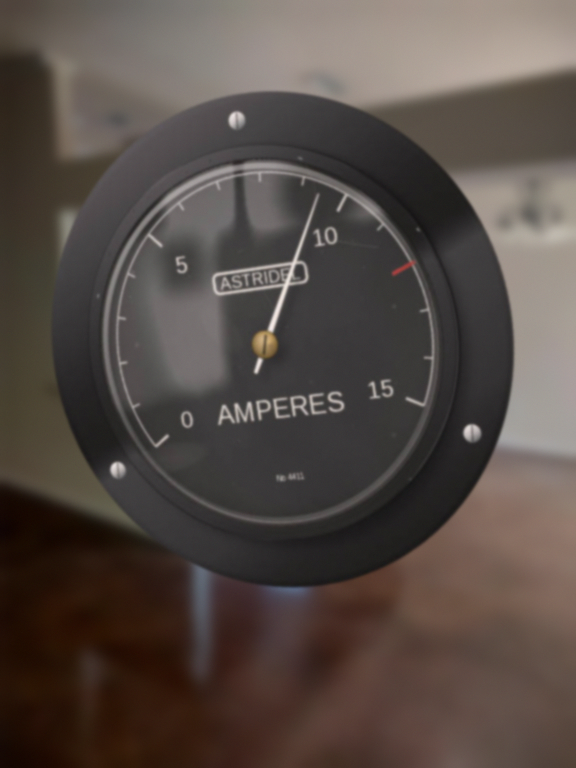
{"value": 9.5, "unit": "A"}
